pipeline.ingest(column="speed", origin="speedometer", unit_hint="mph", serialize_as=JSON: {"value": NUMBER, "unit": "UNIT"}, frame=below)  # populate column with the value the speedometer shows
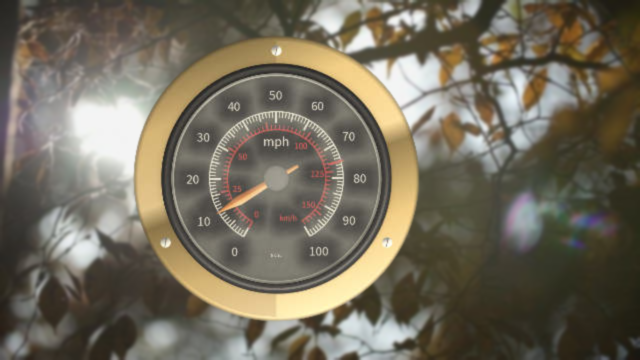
{"value": 10, "unit": "mph"}
